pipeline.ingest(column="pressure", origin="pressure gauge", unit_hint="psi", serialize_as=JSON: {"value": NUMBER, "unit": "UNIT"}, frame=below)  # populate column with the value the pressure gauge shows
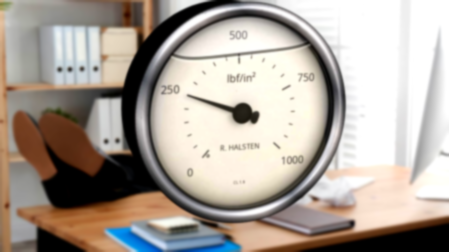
{"value": 250, "unit": "psi"}
